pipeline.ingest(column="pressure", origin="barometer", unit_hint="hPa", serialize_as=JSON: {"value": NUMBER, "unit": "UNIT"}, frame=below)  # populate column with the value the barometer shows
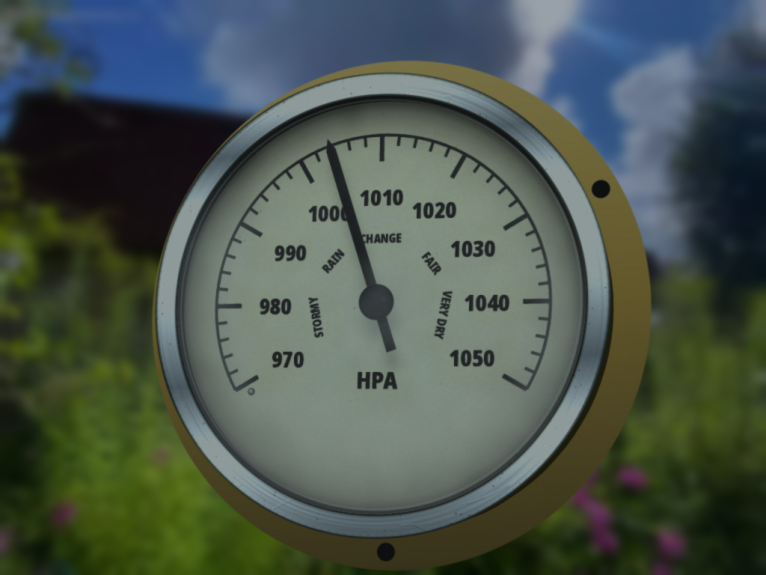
{"value": 1004, "unit": "hPa"}
